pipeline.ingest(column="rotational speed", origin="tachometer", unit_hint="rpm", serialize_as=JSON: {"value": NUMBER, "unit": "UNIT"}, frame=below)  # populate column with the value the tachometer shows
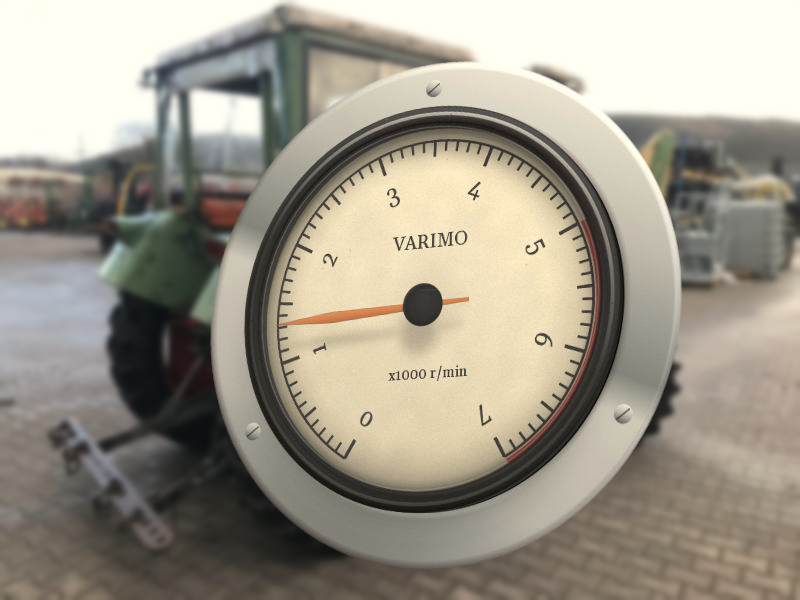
{"value": 1300, "unit": "rpm"}
